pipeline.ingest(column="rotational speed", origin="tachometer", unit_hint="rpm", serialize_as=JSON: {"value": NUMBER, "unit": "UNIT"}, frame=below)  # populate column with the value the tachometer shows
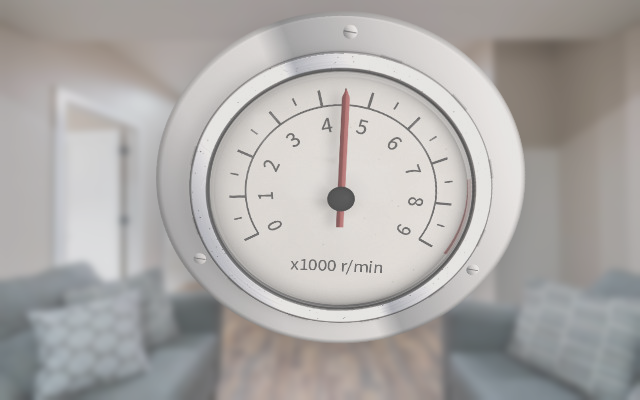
{"value": 4500, "unit": "rpm"}
